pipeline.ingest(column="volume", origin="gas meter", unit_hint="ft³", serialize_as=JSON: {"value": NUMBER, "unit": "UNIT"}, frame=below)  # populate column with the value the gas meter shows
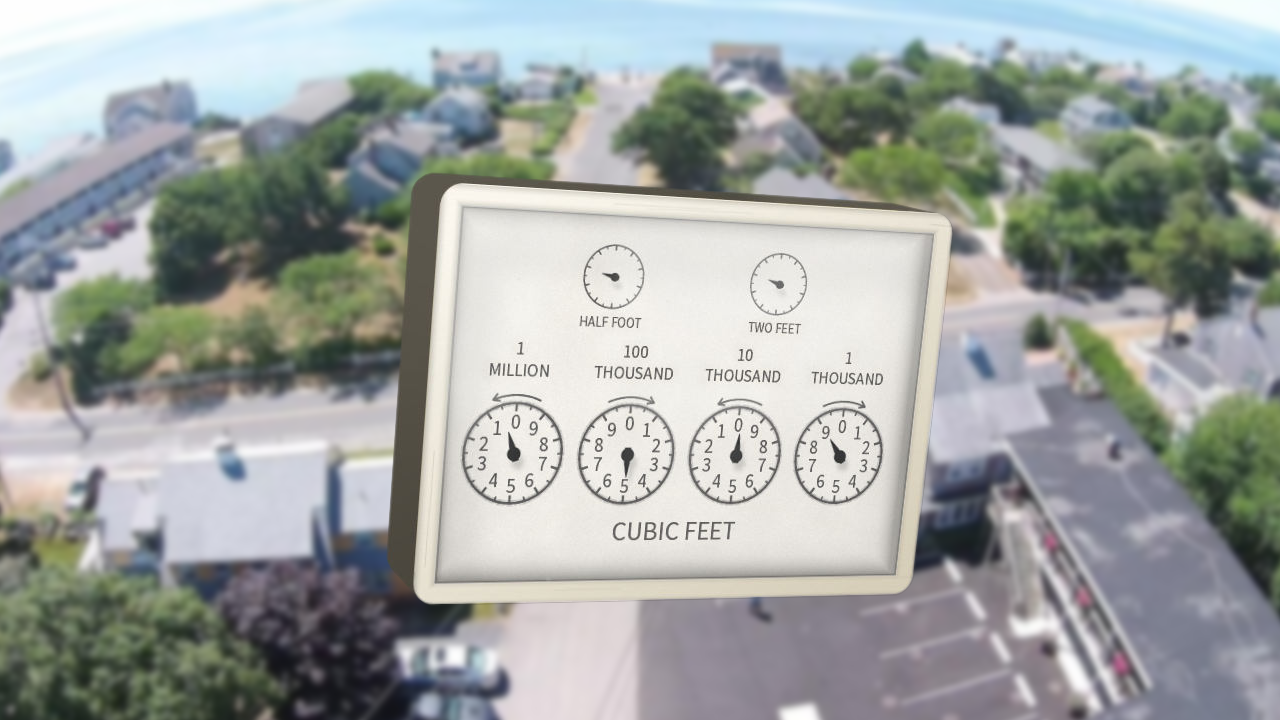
{"value": 49900, "unit": "ft³"}
